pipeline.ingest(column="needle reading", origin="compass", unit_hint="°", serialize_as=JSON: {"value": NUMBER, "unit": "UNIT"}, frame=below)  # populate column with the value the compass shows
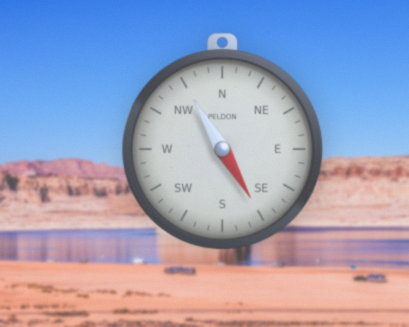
{"value": 150, "unit": "°"}
